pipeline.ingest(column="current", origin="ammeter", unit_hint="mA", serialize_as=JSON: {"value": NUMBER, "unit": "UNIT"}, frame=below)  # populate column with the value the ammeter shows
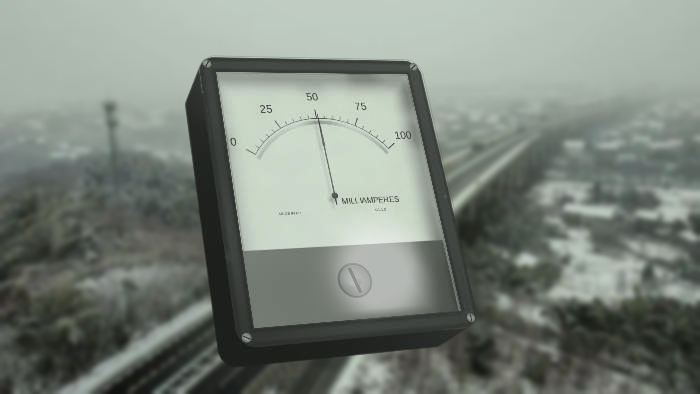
{"value": 50, "unit": "mA"}
